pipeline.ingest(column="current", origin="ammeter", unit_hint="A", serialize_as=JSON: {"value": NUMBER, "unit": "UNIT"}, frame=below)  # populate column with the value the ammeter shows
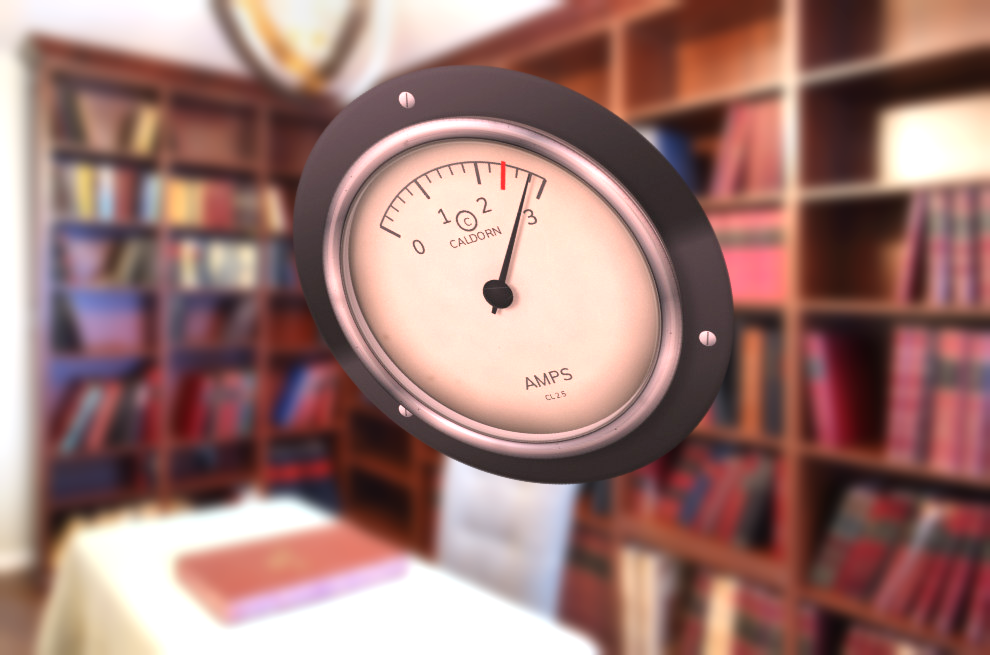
{"value": 2.8, "unit": "A"}
